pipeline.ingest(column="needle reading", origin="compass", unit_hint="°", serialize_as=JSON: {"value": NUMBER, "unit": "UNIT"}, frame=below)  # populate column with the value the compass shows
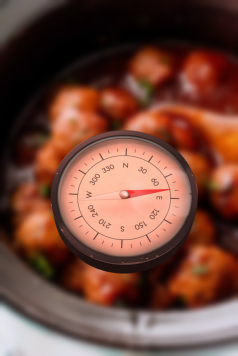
{"value": 80, "unit": "°"}
